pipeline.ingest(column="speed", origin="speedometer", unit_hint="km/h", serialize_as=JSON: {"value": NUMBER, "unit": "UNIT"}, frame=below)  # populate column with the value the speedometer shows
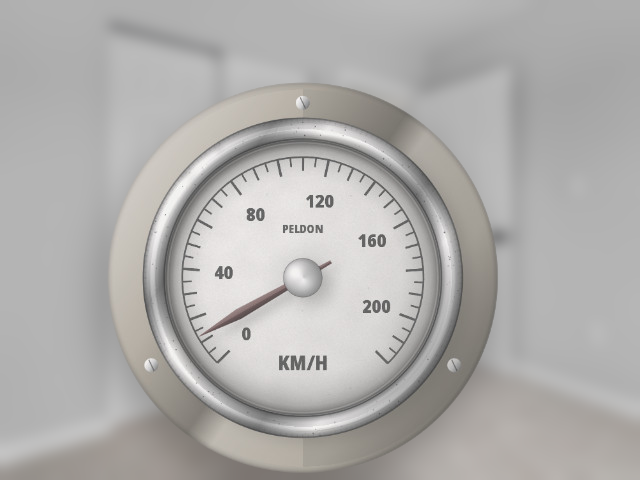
{"value": 12.5, "unit": "km/h"}
